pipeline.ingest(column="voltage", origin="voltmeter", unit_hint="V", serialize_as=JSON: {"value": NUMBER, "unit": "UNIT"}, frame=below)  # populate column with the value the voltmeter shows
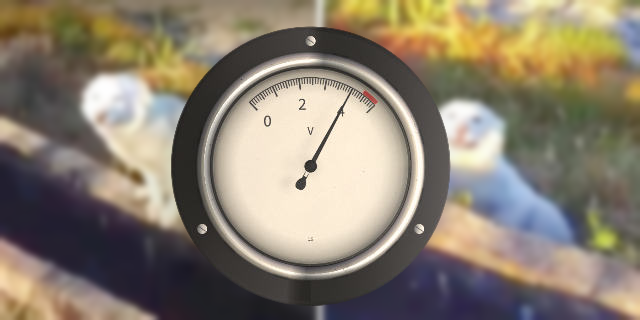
{"value": 4, "unit": "V"}
